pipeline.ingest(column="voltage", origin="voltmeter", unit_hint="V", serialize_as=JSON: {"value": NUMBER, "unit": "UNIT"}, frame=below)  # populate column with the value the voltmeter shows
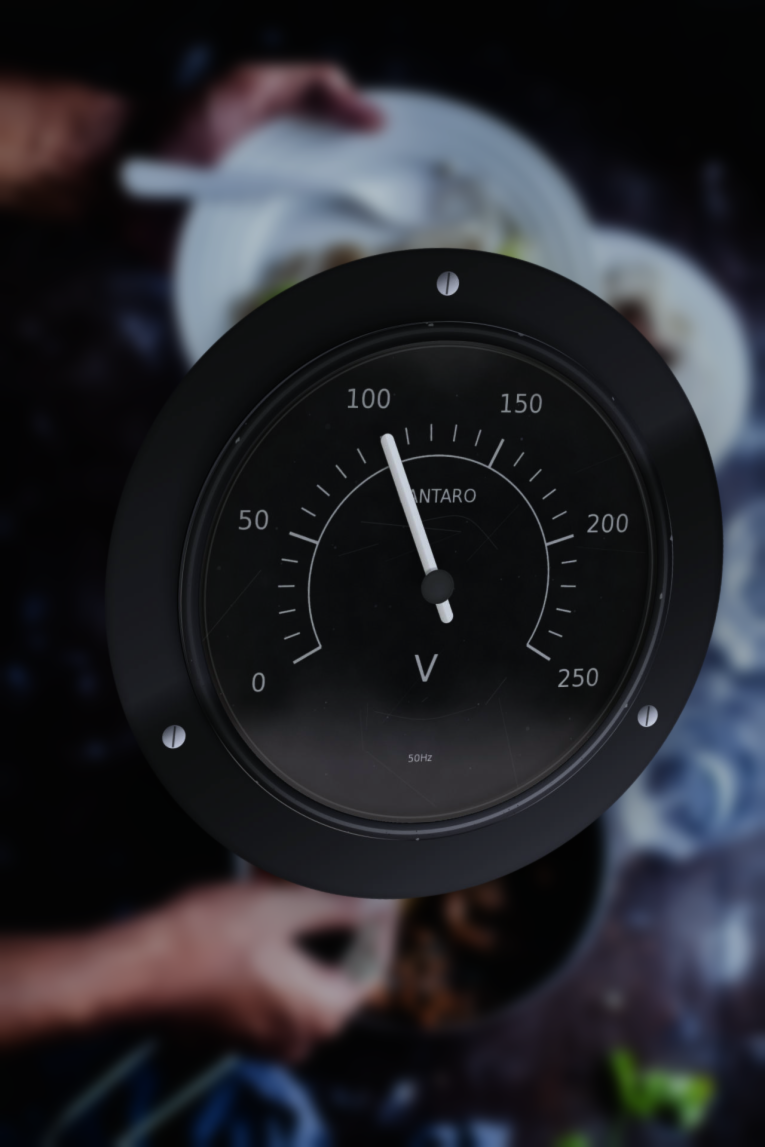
{"value": 100, "unit": "V"}
